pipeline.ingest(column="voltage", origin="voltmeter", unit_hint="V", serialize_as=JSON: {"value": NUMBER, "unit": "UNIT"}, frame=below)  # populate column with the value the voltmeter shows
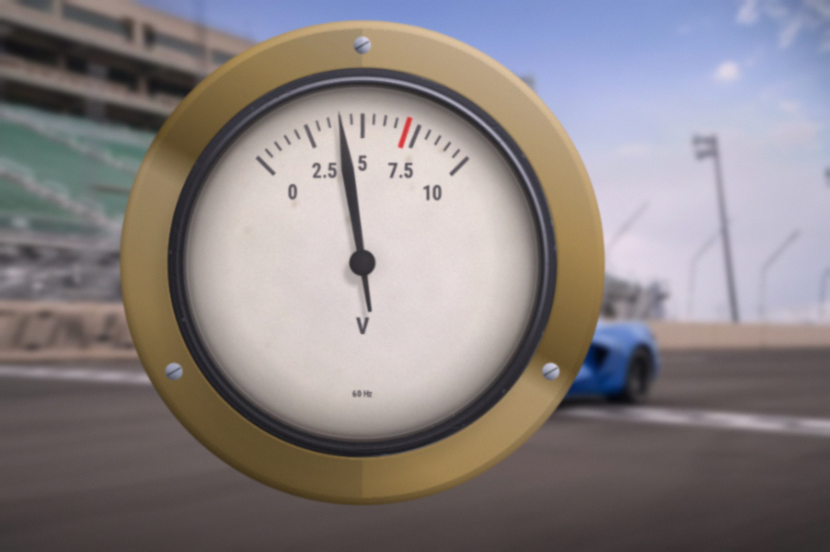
{"value": 4, "unit": "V"}
